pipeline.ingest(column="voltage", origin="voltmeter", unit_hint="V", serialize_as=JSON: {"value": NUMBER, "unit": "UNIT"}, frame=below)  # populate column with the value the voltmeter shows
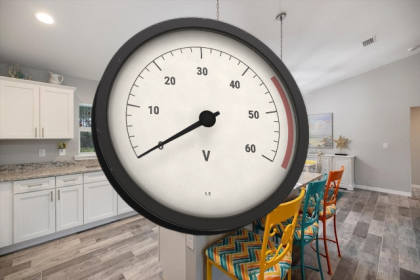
{"value": 0, "unit": "V"}
